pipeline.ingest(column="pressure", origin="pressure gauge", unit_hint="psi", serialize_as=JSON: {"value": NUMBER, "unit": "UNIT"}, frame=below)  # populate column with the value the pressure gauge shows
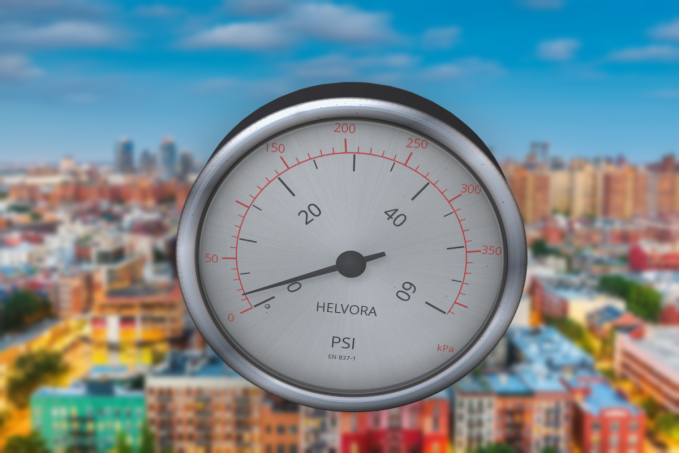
{"value": 2.5, "unit": "psi"}
